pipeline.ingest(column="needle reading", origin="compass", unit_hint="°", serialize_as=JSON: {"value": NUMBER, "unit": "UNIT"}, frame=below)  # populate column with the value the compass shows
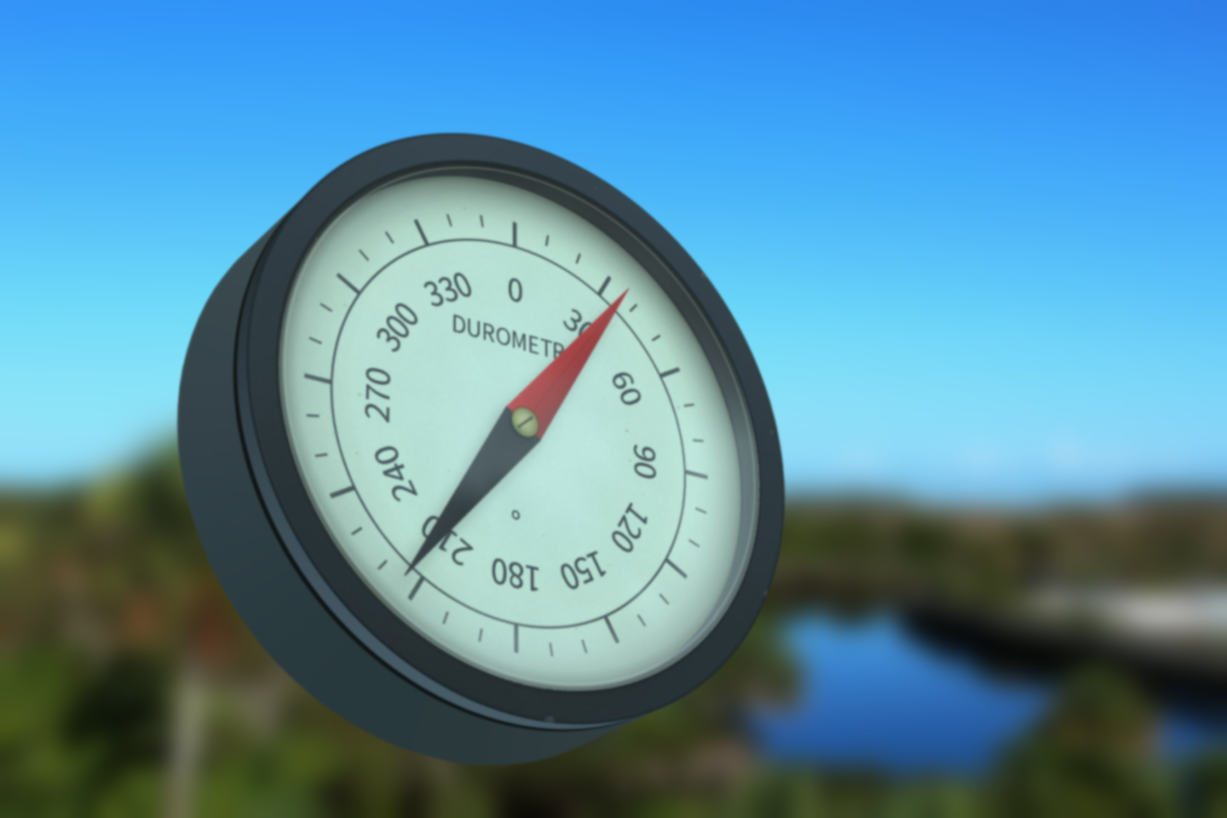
{"value": 35, "unit": "°"}
